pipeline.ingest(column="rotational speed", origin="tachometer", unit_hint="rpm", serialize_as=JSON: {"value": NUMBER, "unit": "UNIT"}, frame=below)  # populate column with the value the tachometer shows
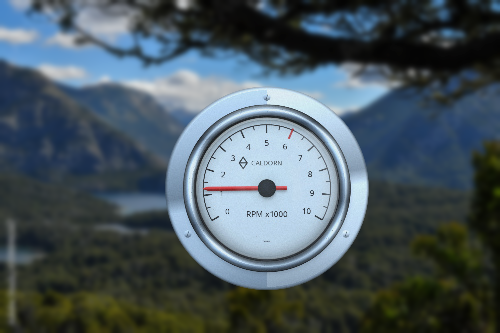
{"value": 1250, "unit": "rpm"}
